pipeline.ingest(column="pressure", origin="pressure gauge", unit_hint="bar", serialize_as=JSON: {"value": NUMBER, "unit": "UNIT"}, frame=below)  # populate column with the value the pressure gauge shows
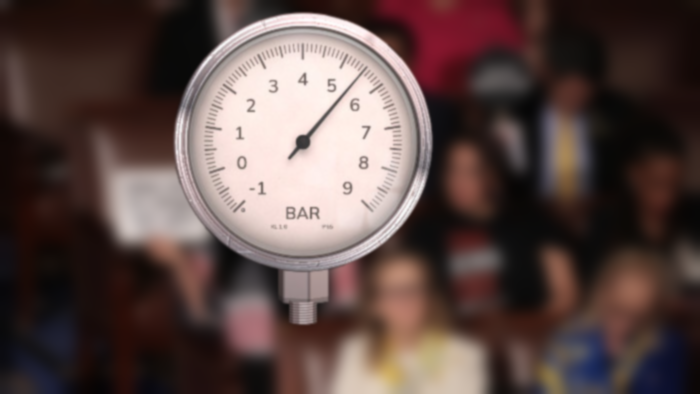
{"value": 5.5, "unit": "bar"}
